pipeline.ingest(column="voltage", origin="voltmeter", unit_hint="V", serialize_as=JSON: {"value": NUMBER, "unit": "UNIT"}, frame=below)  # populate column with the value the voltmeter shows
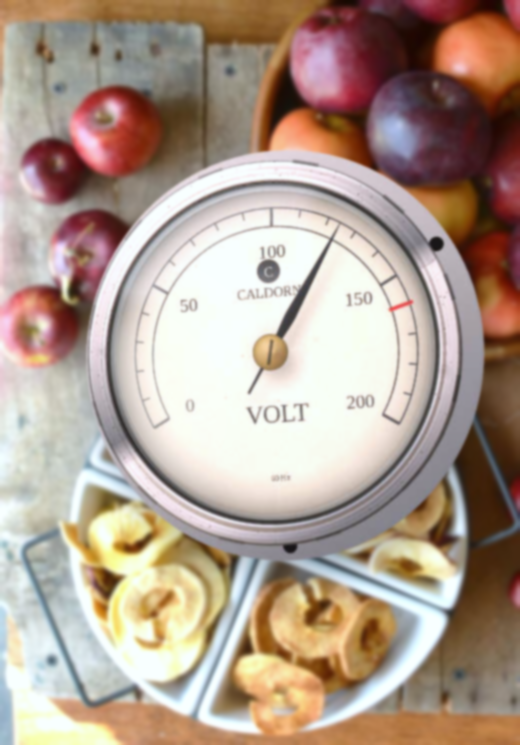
{"value": 125, "unit": "V"}
